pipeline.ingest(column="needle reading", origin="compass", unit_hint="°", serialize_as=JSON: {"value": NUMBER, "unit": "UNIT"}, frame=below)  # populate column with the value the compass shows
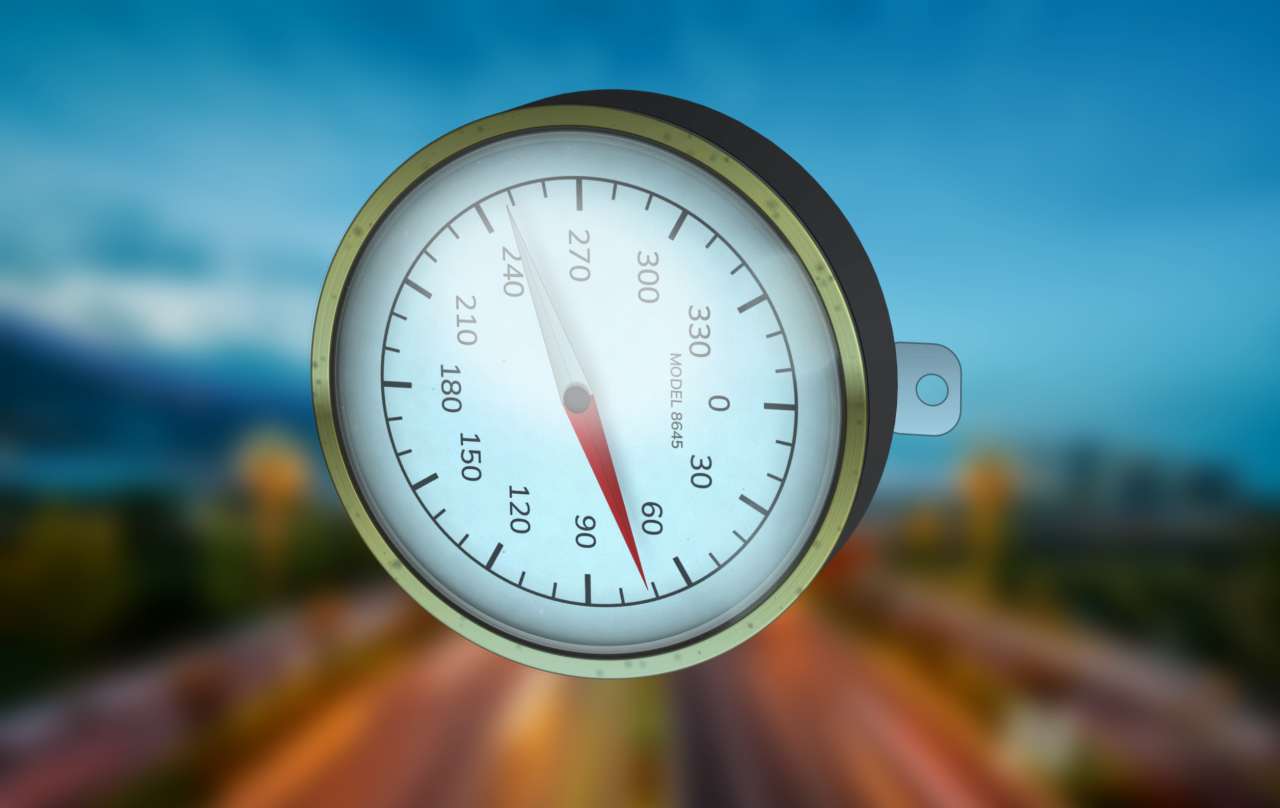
{"value": 70, "unit": "°"}
